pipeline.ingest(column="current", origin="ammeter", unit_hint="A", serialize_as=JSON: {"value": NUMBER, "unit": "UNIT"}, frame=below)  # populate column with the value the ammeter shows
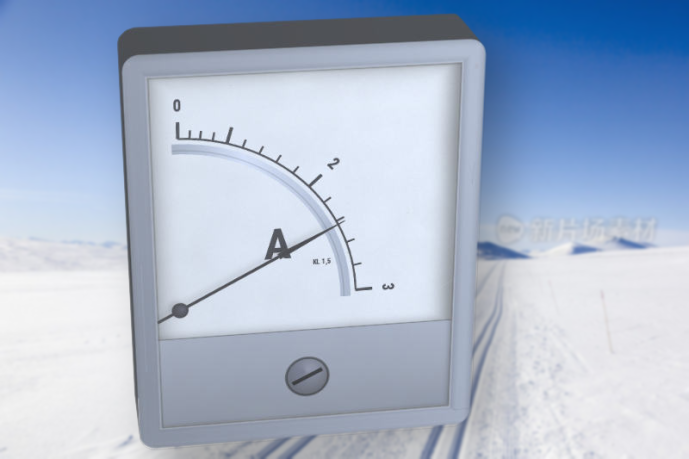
{"value": 2.4, "unit": "A"}
